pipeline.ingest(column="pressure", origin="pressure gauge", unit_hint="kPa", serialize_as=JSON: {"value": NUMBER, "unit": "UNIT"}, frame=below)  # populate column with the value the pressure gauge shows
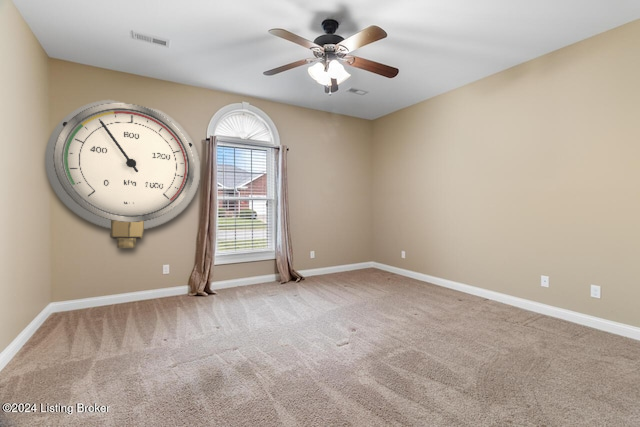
{"value": 600, "unit": "kPa"}
